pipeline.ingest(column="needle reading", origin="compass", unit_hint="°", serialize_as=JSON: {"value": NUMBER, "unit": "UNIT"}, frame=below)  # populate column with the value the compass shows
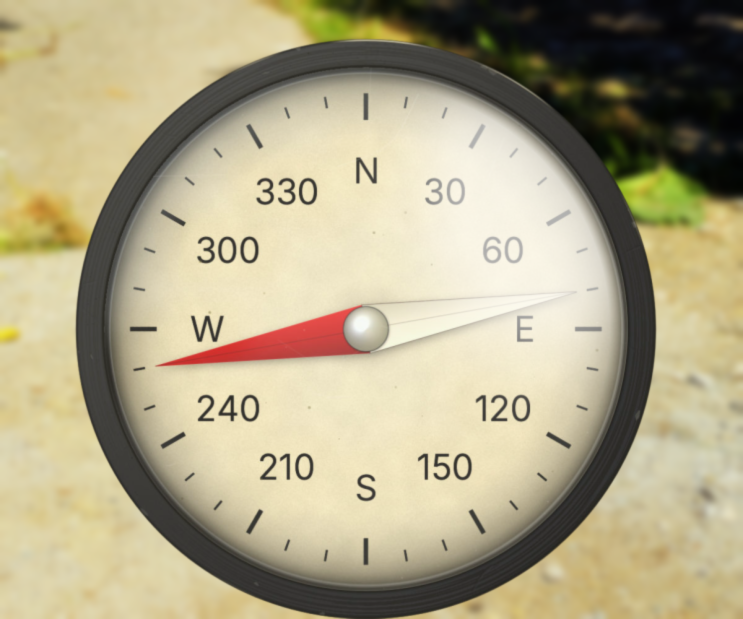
{"value": 260, "unit": "°"}
